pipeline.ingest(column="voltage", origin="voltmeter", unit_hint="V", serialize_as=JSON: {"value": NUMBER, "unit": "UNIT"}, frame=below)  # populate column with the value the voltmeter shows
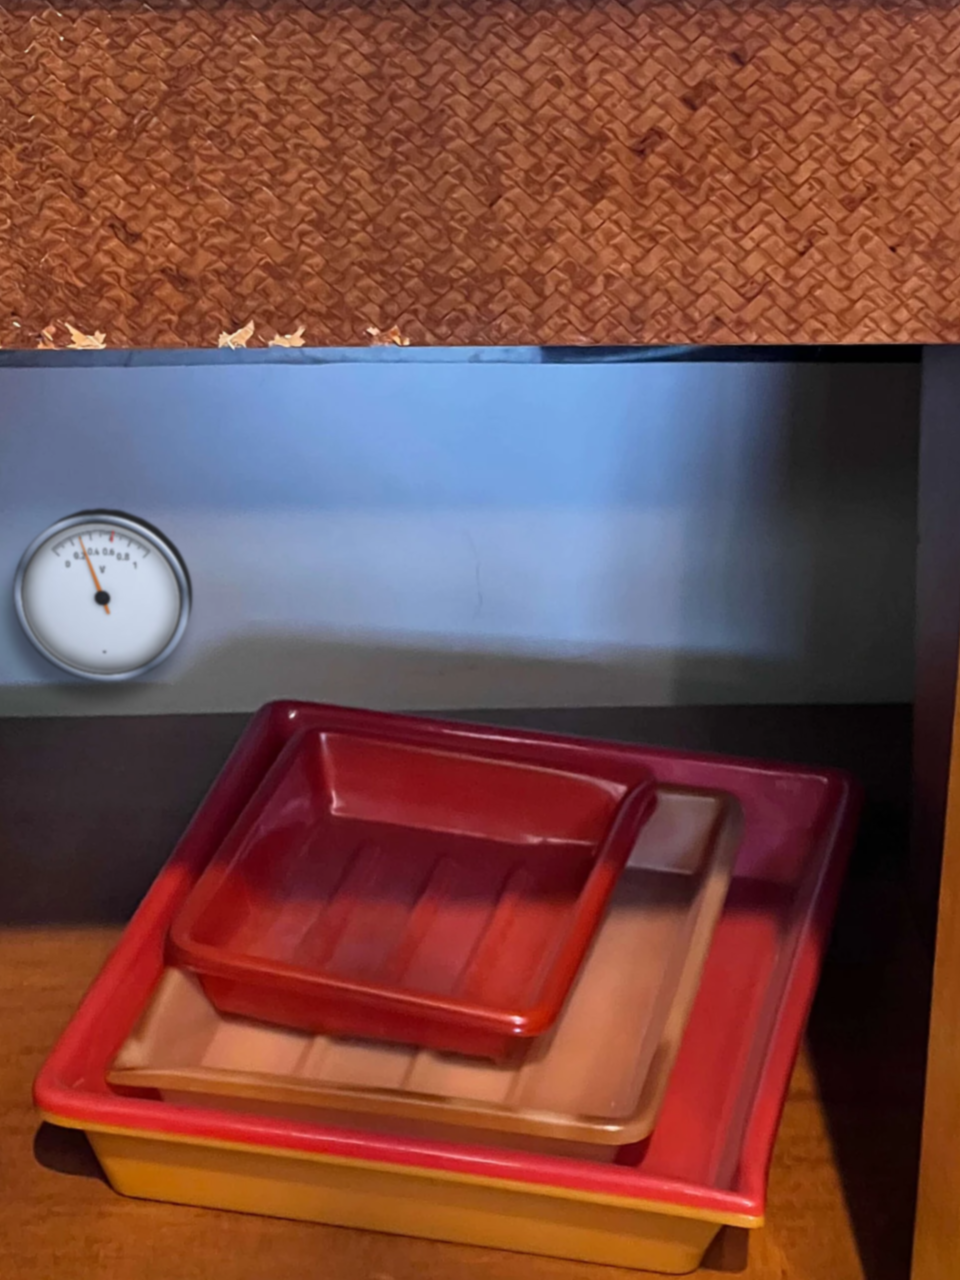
{"value": 0.3, "unit": "V"}
